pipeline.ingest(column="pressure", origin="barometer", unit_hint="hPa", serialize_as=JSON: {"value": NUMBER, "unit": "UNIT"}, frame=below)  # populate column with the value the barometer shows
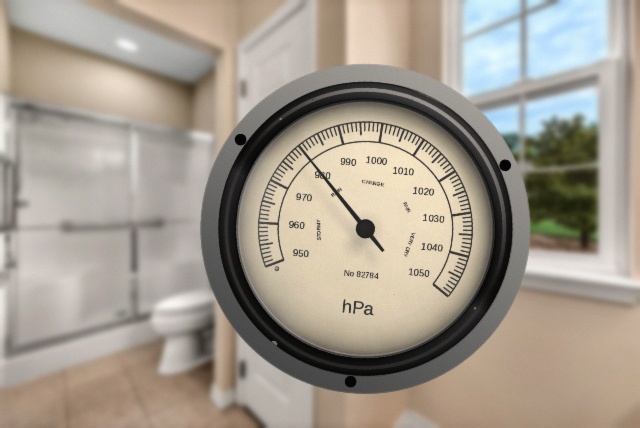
{"value": 980, "unit": "hPa"}
